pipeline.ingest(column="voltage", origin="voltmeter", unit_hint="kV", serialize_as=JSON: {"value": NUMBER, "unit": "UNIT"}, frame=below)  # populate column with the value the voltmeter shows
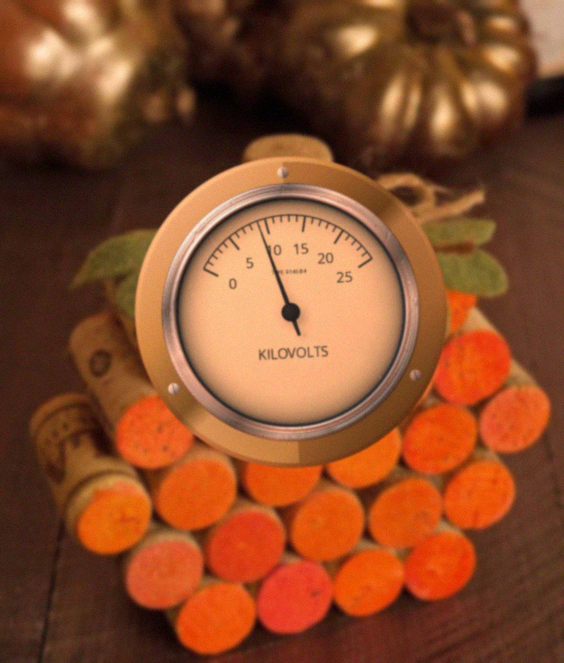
{"value": 9, "unit": "kV"}
